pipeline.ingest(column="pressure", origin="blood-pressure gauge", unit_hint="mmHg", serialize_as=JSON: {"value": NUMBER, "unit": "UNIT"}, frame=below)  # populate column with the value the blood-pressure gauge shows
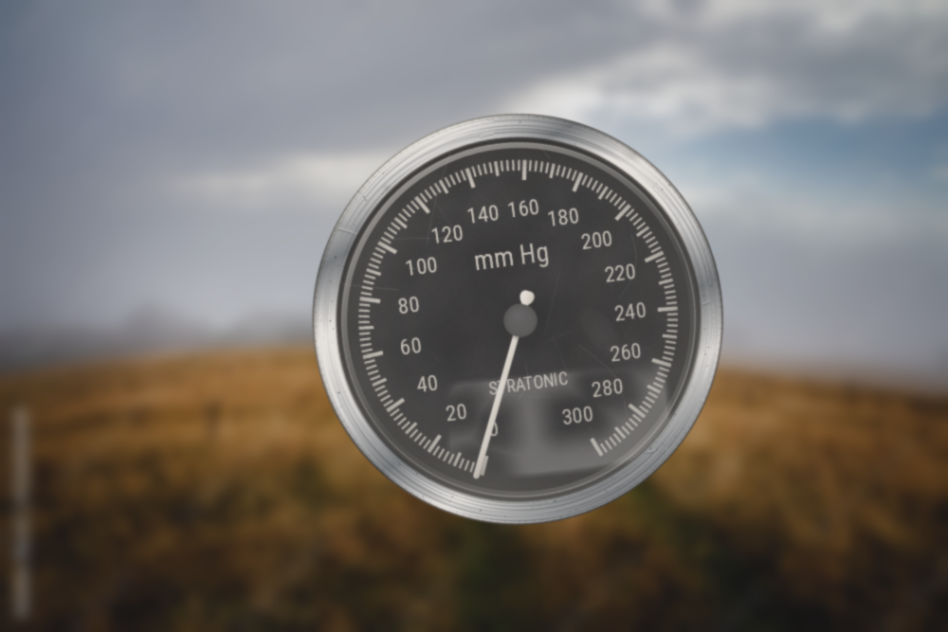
{"value": 2, "unit": "mmHg"}
